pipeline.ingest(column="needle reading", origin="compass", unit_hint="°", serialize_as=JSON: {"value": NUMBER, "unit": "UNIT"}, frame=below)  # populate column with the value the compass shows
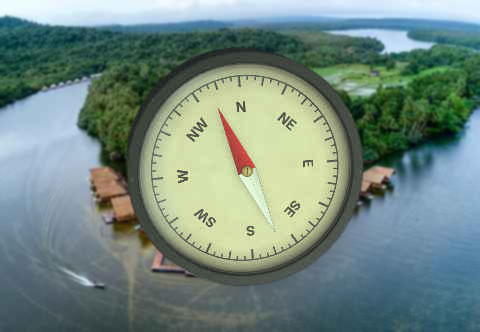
{"value": 340, "unit": "°"}
